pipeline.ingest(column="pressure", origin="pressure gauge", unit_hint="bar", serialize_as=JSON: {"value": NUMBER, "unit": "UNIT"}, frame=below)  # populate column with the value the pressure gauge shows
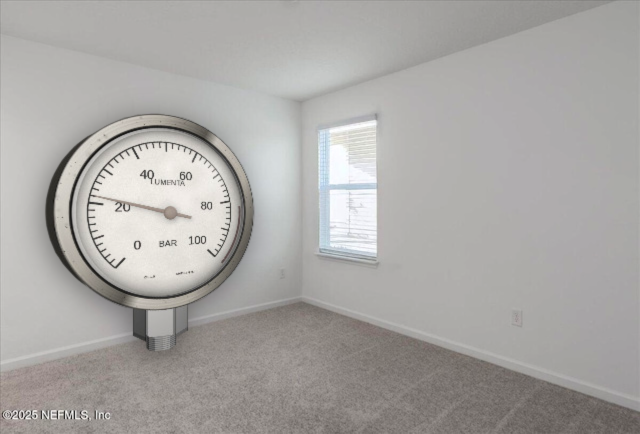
{"value": 22, "unit": "bar"}
